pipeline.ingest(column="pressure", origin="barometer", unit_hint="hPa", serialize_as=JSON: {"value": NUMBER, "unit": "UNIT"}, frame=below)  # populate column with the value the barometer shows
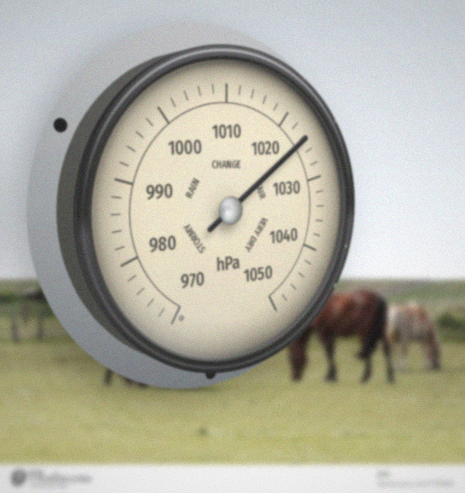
{"value": 1024, "unit": "hPa"}
